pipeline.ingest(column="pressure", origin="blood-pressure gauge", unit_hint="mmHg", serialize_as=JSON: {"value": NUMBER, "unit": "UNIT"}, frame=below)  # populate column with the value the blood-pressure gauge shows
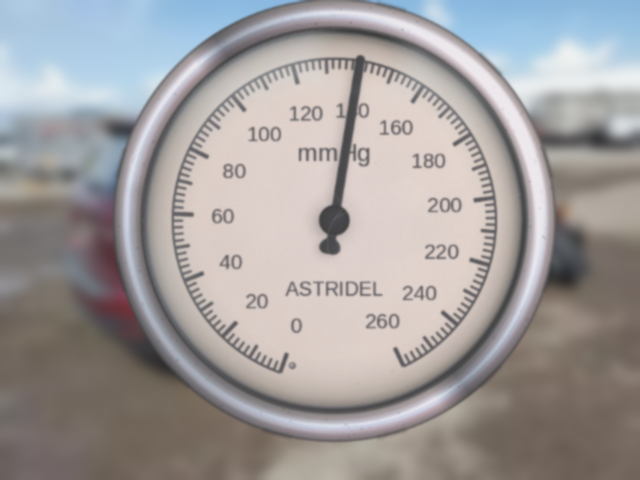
{"value": 140, "unit": "mmHg"}
